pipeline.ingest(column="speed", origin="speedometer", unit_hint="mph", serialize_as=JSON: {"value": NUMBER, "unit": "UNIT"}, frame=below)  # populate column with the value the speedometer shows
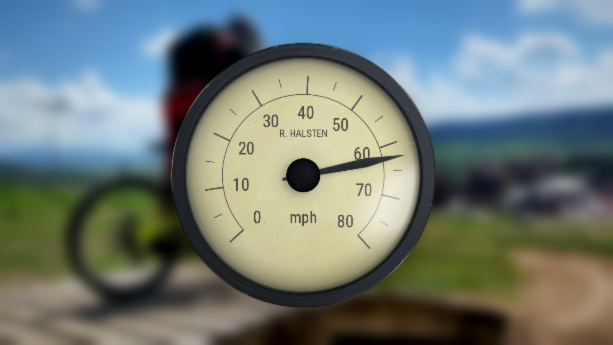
{"value": 62.5, "unit": "mph"}
